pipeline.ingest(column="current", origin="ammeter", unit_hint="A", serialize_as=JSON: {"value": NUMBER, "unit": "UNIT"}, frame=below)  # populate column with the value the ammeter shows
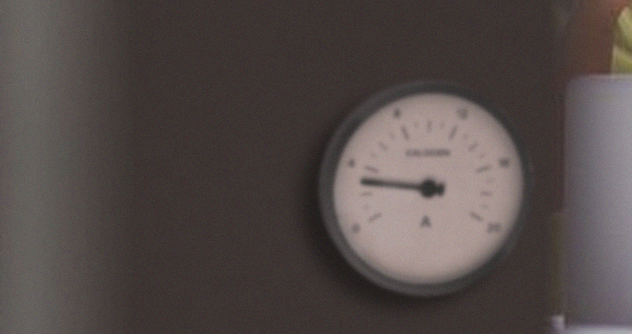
{"value": 3, "unit": "A"}
